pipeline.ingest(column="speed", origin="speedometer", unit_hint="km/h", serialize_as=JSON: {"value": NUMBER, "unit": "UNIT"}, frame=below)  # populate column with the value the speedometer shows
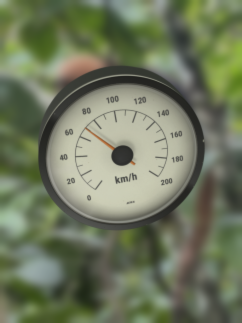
{"value": 70, "unit": "km/h"}
